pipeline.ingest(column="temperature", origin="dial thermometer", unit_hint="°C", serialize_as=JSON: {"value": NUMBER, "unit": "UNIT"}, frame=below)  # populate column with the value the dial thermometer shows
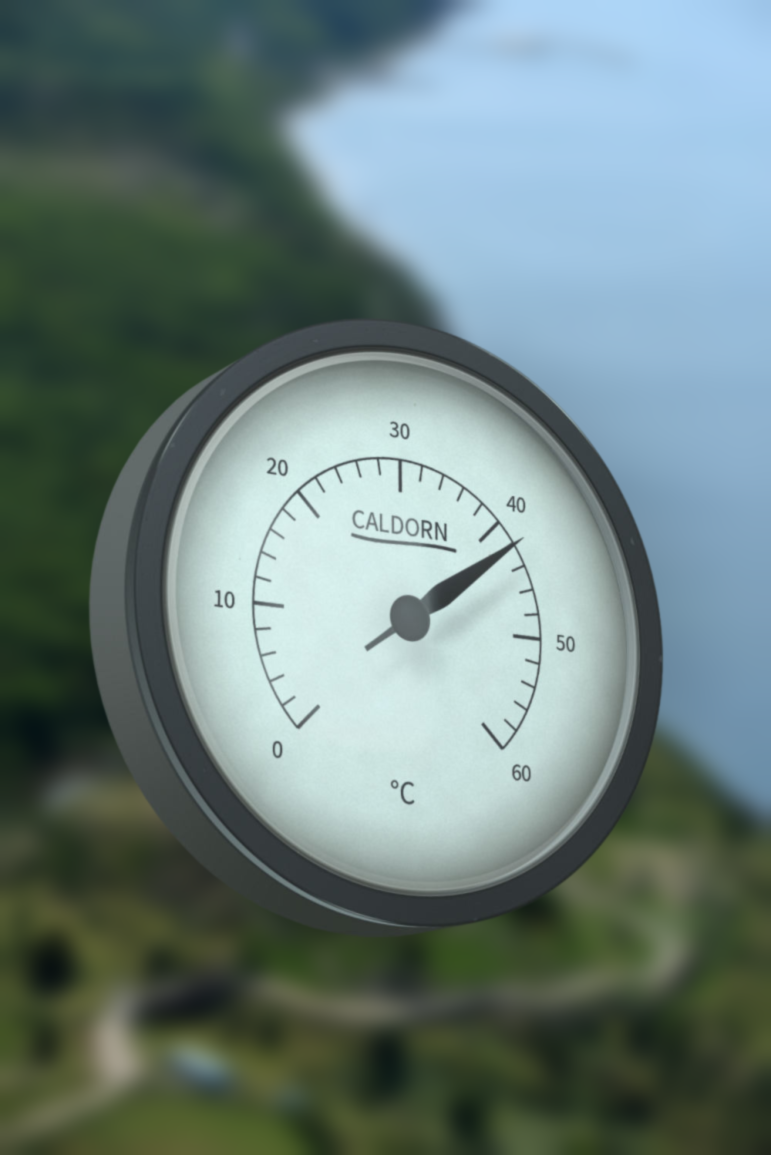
{"value": 42, "unit": "°C"}
